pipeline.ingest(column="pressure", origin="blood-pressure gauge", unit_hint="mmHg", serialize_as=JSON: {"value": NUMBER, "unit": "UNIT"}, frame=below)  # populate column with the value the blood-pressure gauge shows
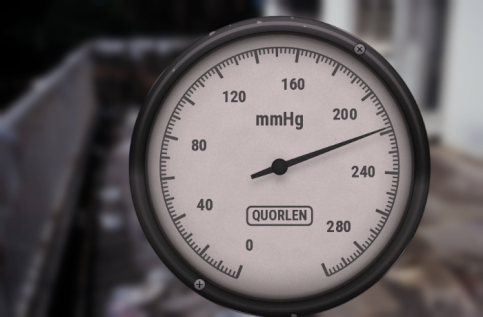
{"value": 218, "unit": "mmHg"}
